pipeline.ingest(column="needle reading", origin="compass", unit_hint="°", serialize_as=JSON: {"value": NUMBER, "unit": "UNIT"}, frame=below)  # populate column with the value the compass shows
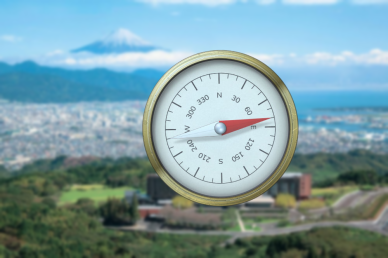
{"value": 80, "unit": "°"}
